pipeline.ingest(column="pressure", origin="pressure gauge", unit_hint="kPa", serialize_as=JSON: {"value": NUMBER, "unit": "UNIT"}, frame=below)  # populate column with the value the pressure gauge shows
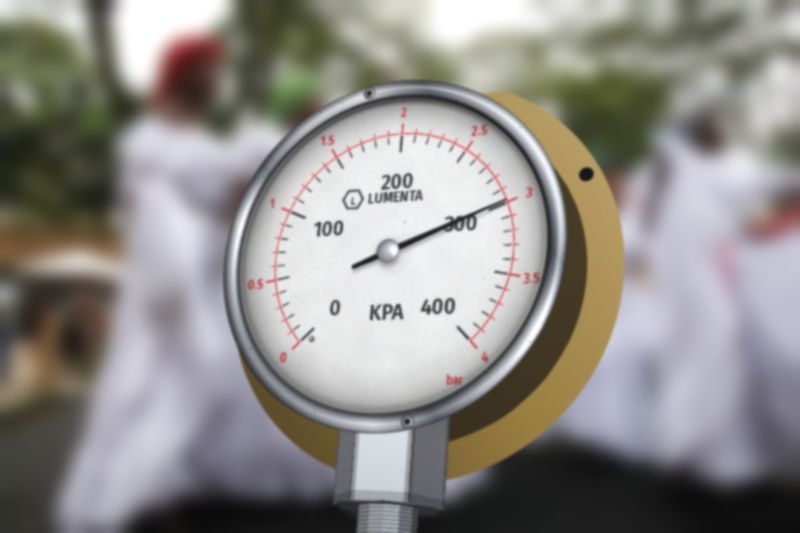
{"value": 300, "unit": "kPa"}
